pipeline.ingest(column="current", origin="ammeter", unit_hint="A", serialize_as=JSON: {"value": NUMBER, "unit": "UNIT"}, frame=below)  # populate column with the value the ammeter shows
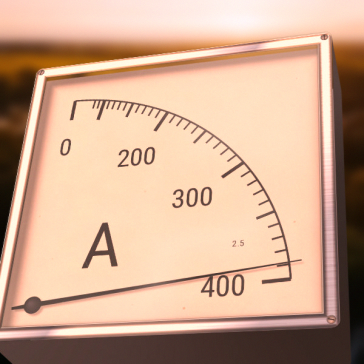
{"value": 390, "unit": "A"}
